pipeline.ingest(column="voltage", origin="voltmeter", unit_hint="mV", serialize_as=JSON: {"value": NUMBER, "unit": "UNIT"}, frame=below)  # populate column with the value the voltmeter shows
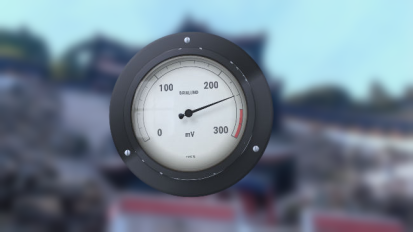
{"value": 240, "unit": "mV"}
